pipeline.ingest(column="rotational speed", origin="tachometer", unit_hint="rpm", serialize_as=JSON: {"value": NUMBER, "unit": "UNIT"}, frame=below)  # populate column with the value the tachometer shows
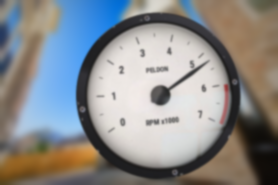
{"value": 5250, "unit": "rpm"}
